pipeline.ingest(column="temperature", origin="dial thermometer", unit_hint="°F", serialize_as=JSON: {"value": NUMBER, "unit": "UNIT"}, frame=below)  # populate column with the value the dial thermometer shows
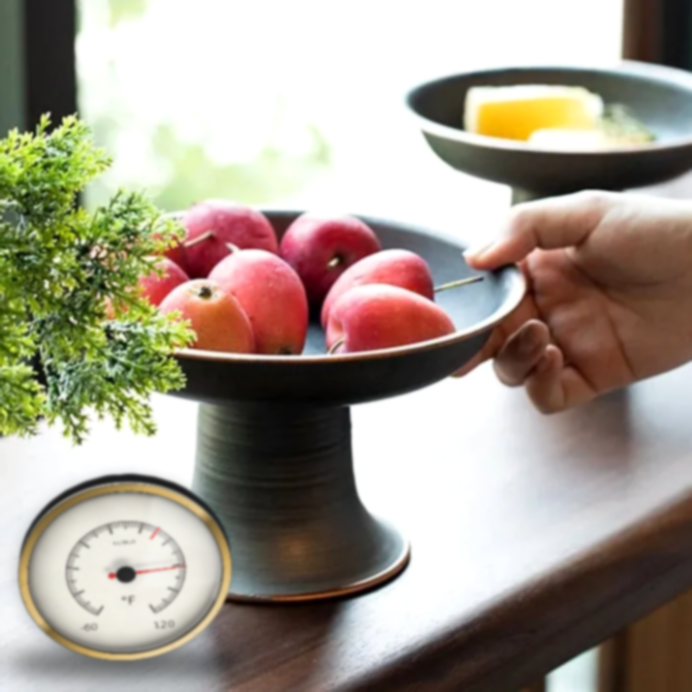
{"value": 80, "unit": "°F"}
